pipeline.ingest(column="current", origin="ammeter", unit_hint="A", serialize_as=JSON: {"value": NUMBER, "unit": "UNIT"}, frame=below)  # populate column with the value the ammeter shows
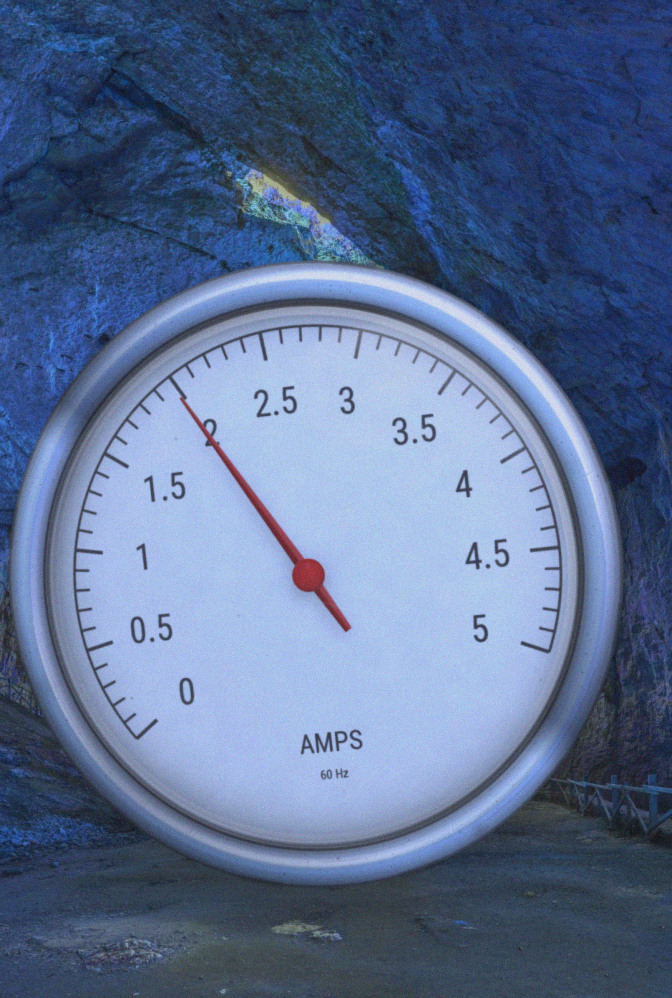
{"value": 2, "unit": "A"}
